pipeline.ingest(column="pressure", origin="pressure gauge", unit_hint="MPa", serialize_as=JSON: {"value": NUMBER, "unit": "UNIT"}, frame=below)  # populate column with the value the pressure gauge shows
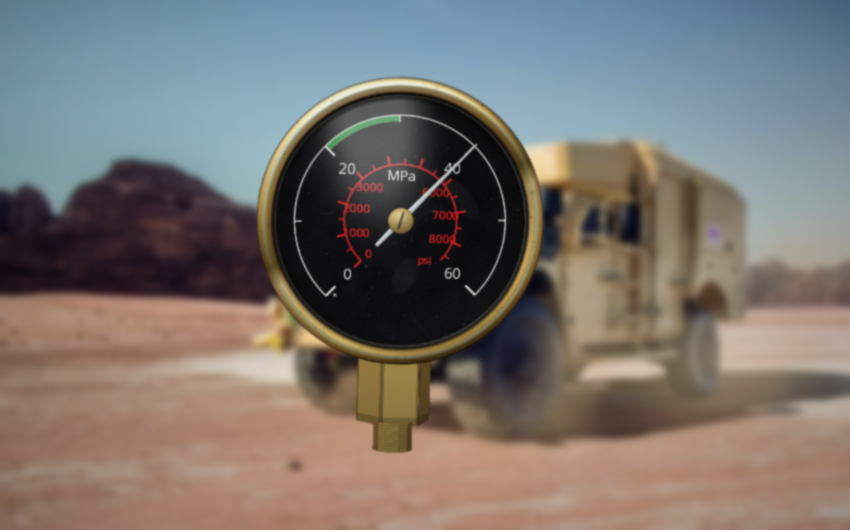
{"value": 40, "unit": "MPa"}
